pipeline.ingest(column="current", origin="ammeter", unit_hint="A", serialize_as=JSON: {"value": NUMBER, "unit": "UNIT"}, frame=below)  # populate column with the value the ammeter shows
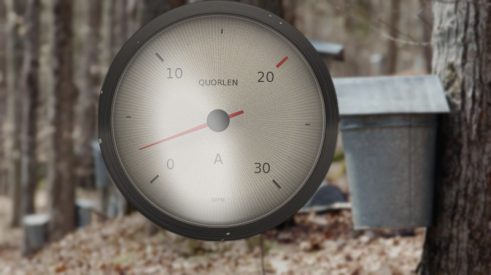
{"value": 2.5, "unit": "A"}
